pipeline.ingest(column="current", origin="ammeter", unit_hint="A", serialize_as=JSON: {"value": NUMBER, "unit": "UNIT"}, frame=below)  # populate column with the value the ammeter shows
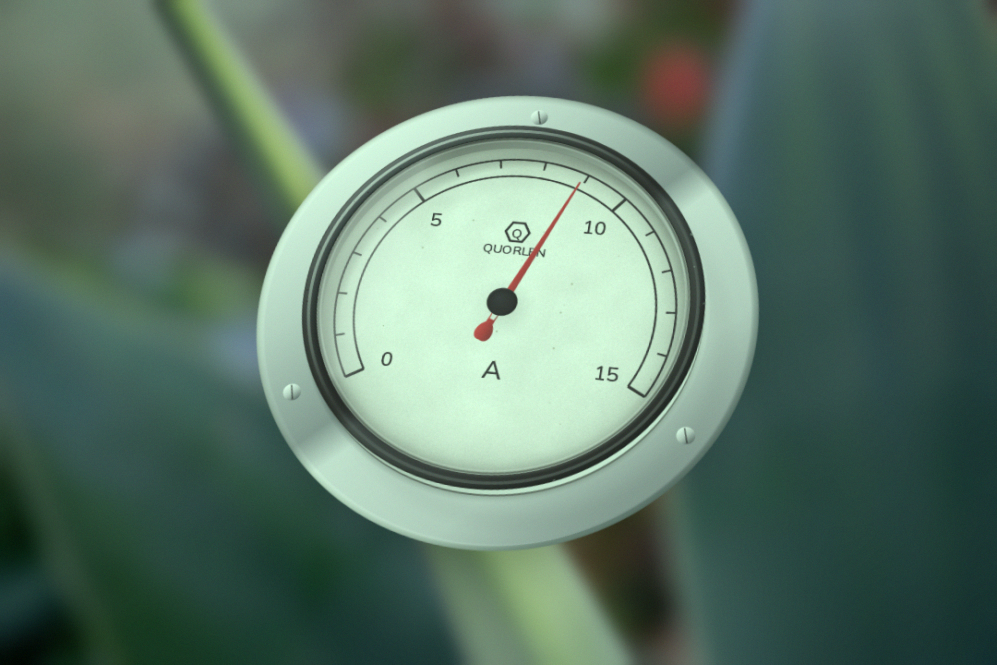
{"value": 9, "unit": "A"}
